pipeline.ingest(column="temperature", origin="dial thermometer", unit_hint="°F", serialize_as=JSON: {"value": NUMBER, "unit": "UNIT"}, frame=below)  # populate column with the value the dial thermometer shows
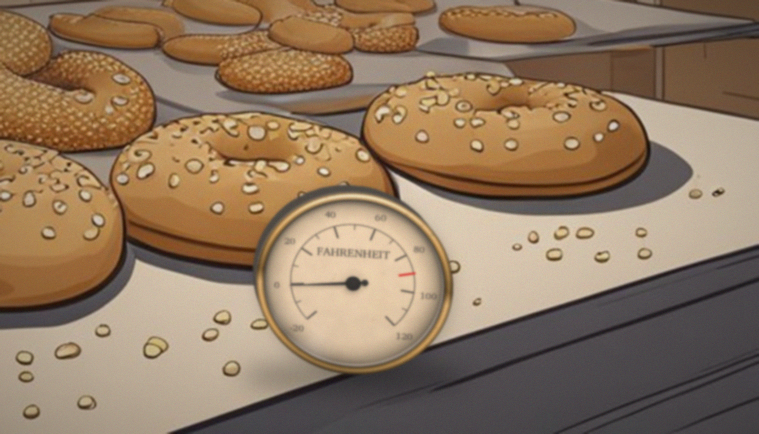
{"value": 0, "unit": "°F"}
